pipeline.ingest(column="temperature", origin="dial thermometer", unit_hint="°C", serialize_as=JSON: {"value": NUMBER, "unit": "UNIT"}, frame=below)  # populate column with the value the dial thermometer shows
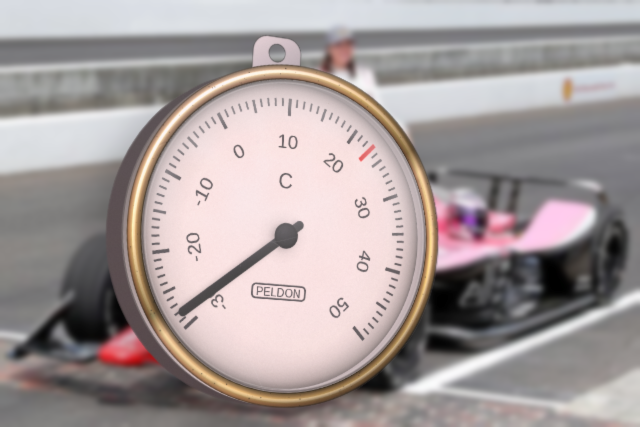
{"value": -28, "unit": "°C"}
